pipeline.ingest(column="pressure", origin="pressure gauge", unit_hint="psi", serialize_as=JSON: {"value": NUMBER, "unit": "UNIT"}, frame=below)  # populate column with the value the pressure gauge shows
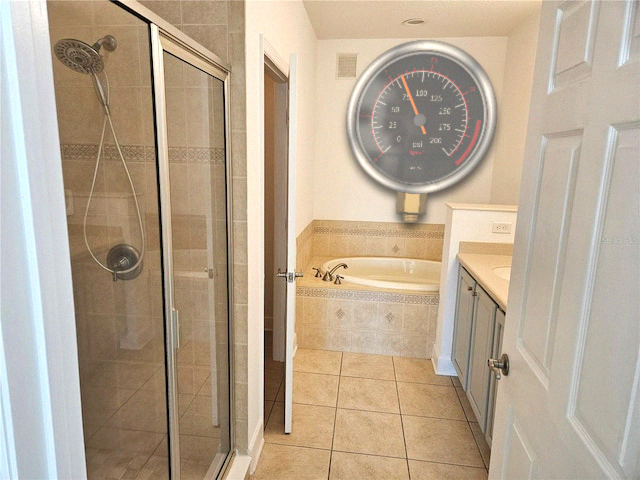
{"value": 80, "unit": "psi"}
